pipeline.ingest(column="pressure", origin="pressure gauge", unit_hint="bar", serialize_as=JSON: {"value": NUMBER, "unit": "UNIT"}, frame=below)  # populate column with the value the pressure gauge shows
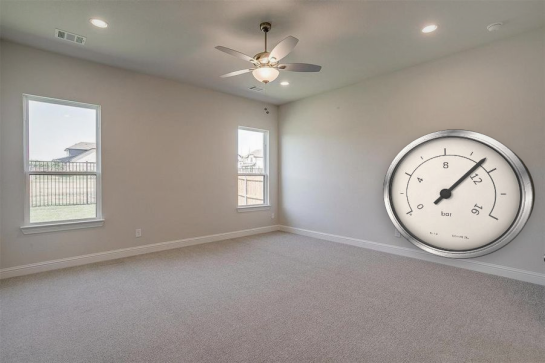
{"value": 11, "unit": "bar"}
